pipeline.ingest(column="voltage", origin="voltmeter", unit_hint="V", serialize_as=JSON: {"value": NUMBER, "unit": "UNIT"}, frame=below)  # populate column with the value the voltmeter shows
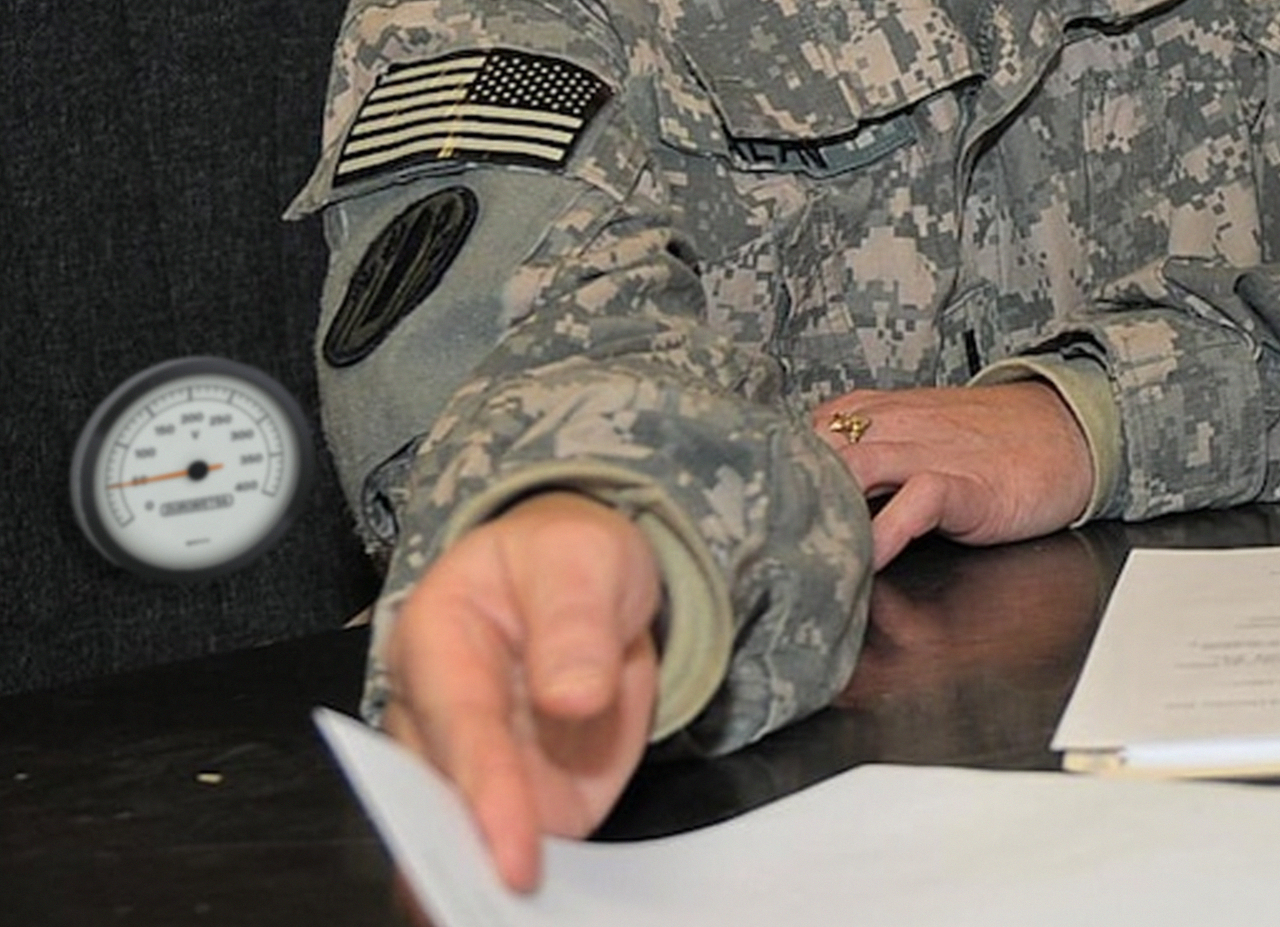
{"value": 50, "unit": "V"}
